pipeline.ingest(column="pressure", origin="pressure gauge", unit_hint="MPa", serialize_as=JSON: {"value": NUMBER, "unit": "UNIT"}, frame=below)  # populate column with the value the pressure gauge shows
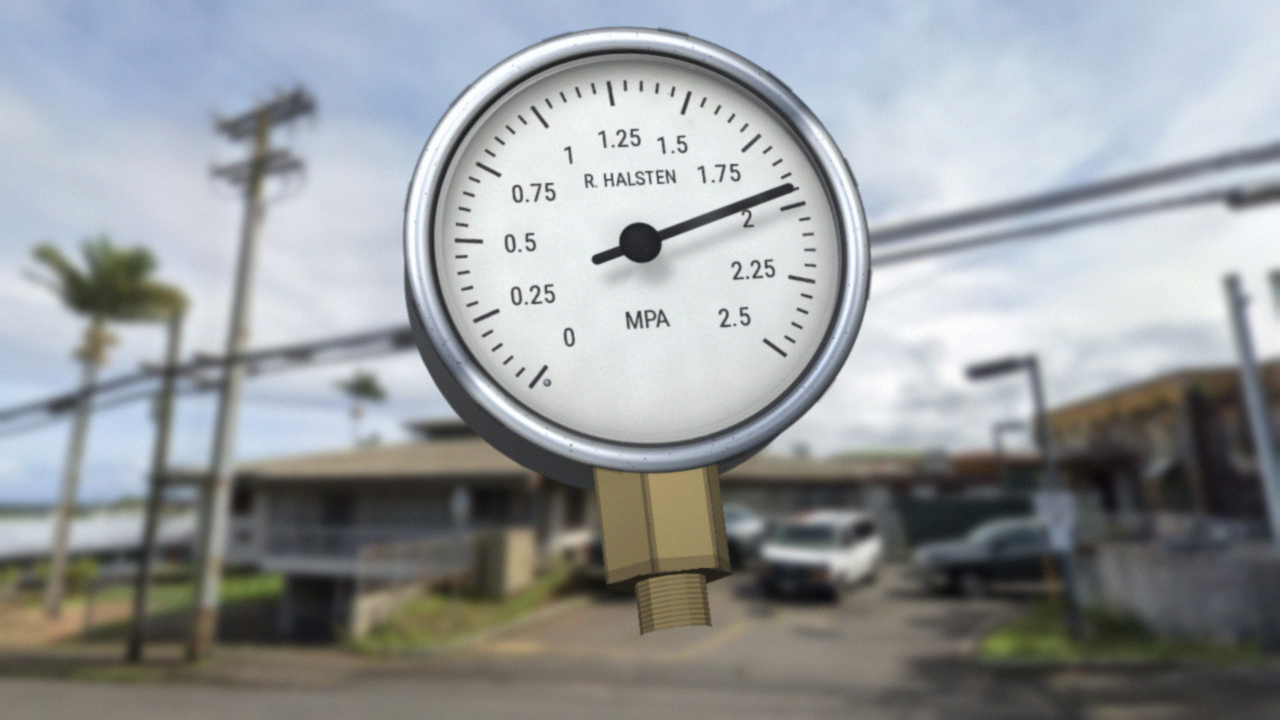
{"value": 1.95, "unit": "MPa"}
